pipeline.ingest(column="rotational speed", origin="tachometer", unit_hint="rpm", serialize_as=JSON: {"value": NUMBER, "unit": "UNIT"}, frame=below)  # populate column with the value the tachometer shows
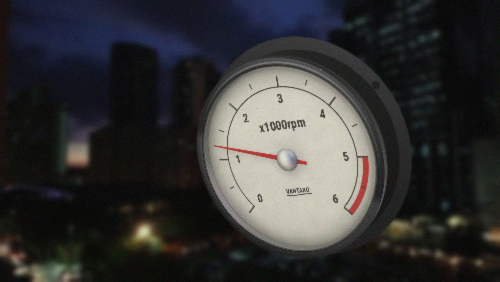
{"value": 1250, "unit": "rpm"}
